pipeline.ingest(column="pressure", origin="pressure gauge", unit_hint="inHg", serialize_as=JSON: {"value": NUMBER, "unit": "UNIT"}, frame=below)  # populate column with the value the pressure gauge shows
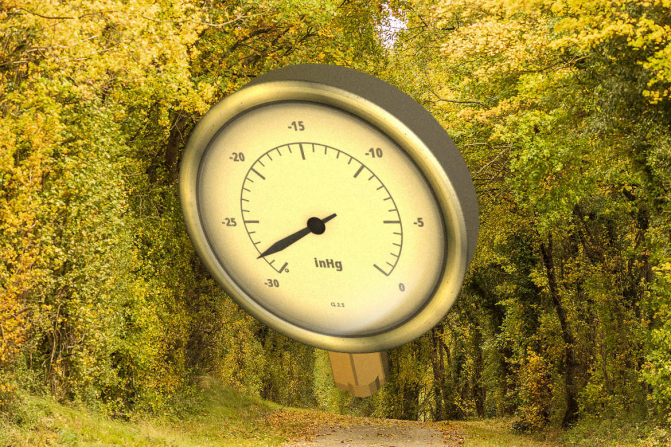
{"value": -28, "unit": "inHg"}
